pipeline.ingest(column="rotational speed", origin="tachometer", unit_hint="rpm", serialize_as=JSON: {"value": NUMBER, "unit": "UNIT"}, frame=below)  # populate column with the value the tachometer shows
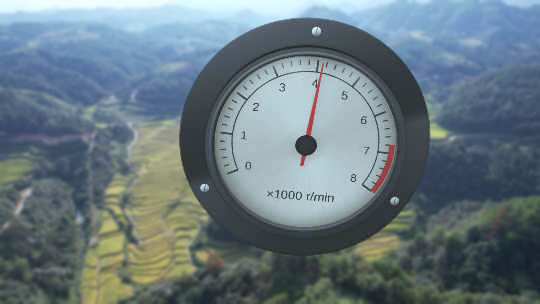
{"value": 4100, "unit": "rpm"}
